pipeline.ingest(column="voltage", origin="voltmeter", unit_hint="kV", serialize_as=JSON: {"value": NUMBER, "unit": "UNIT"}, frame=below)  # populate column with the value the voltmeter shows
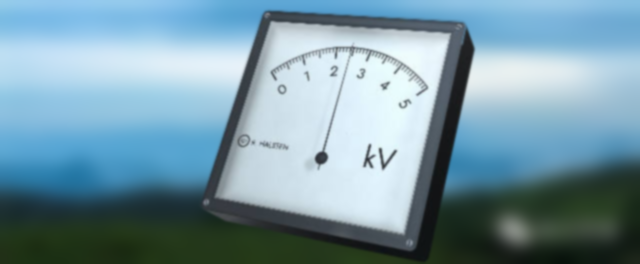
{"value": 2.5, "unit": "kV"}
